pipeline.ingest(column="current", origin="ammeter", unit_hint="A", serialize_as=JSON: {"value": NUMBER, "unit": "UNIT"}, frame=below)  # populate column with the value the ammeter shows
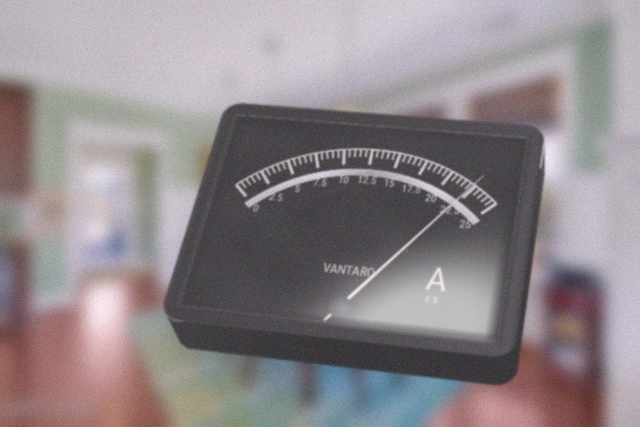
{"value": 22.5, "unit": "A"}
